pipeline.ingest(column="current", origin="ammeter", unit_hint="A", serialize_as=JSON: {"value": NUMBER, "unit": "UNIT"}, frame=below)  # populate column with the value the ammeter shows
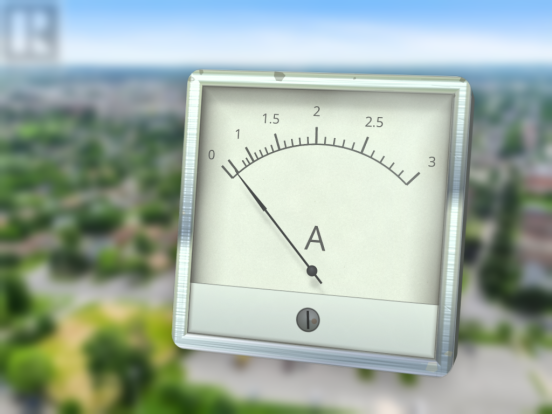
{"value": 0.5, "unit": "A"}
